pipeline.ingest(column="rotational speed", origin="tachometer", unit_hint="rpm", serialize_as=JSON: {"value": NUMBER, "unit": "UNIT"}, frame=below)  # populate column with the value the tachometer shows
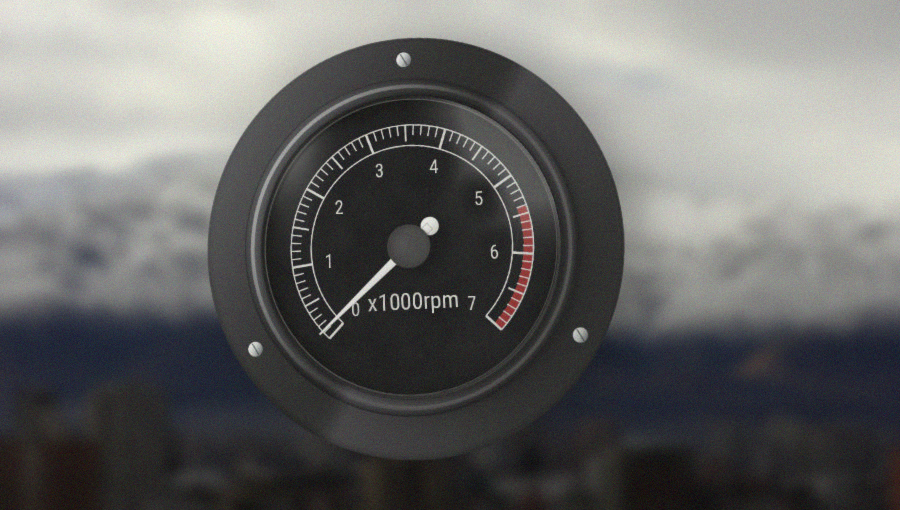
{"value": 100, "unit": "rpm"}
